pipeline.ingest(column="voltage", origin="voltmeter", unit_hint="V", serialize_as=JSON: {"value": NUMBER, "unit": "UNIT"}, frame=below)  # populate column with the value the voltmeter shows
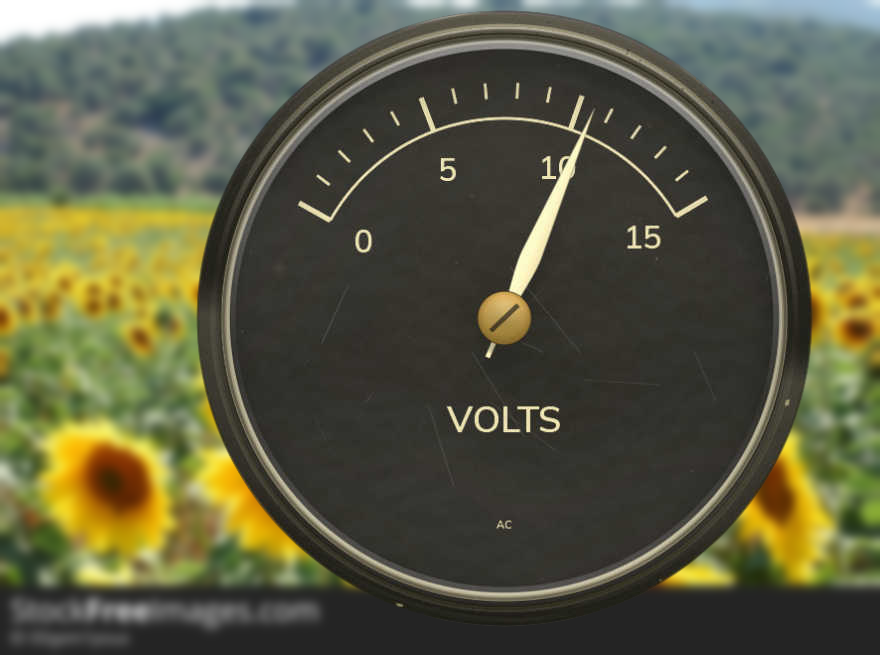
{"value": 10.5, "unit": "V"}
